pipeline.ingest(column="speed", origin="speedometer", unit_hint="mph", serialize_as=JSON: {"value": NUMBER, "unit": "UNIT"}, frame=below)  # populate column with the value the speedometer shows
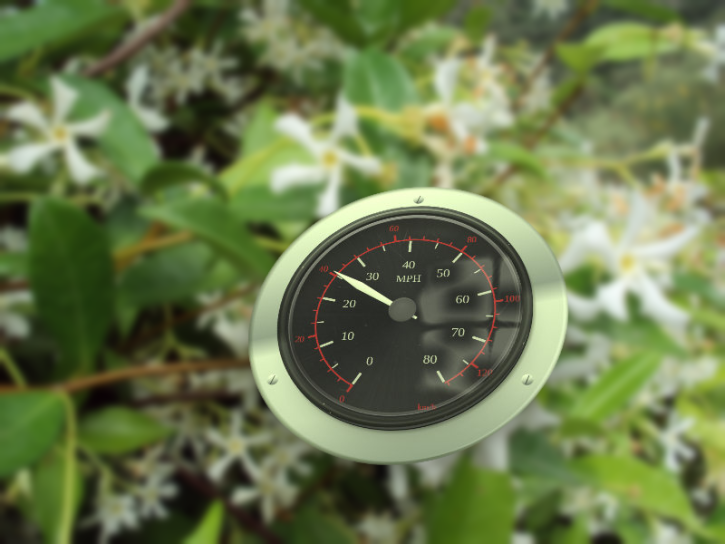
{"value": 25, "unit": "mph"}
